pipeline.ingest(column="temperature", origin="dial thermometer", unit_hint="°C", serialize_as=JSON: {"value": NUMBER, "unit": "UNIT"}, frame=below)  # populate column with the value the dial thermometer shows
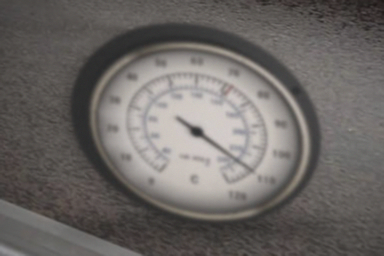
{"value": 110, "unit": "°C"}
